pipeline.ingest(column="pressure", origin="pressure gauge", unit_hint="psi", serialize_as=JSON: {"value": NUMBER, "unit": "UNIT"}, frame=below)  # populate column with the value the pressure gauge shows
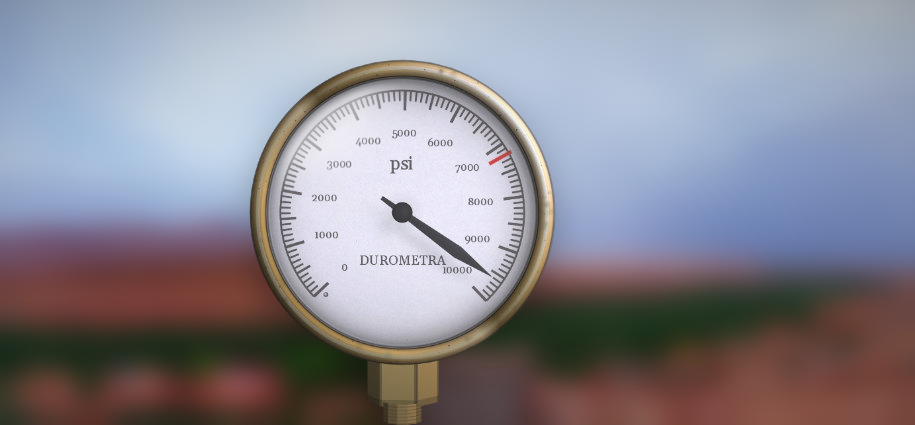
{"value": 9600, "unit": "psi"}
